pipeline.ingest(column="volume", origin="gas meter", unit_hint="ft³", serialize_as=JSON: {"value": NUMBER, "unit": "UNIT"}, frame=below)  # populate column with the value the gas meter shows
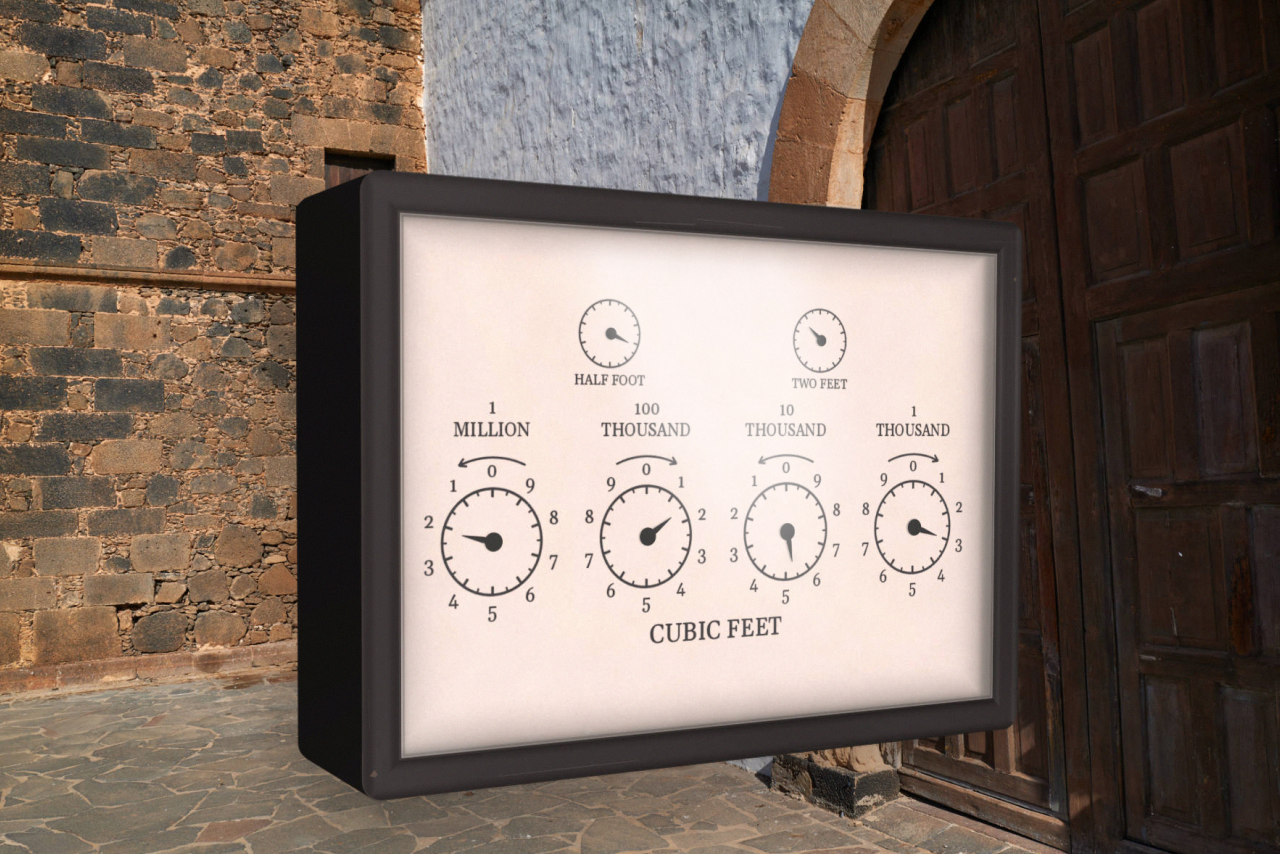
{"value": 215300, "unit": "ft³"}
